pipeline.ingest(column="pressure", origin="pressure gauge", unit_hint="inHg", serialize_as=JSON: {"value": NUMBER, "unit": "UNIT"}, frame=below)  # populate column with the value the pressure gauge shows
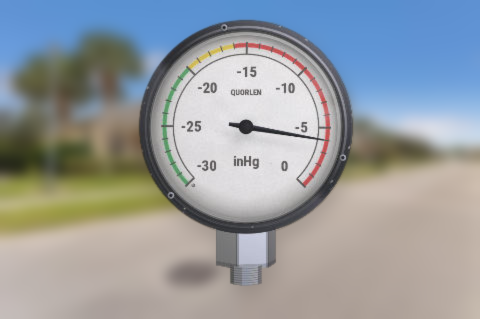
{"value": -4, "unit": "inHg"}
